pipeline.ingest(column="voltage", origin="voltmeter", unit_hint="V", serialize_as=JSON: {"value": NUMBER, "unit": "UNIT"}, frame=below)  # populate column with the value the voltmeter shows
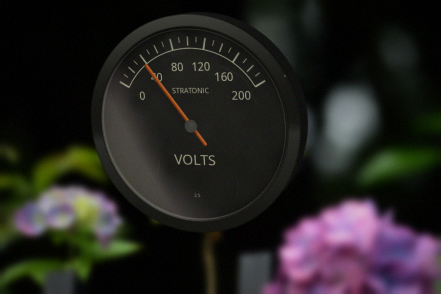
{"value": 40, "unit": "V"}
